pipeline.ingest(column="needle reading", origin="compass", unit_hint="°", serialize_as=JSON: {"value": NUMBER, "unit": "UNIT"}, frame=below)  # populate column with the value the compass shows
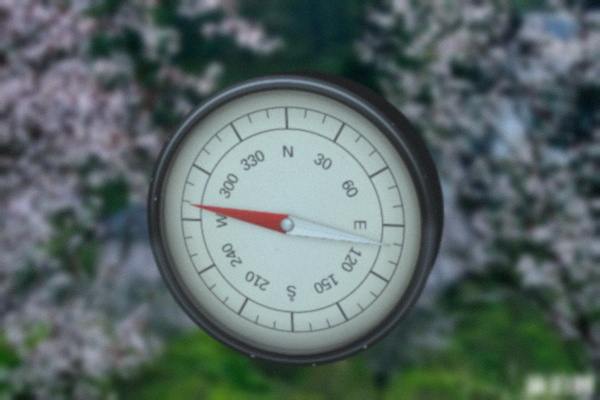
{"value": 280, "unit": "°"}
